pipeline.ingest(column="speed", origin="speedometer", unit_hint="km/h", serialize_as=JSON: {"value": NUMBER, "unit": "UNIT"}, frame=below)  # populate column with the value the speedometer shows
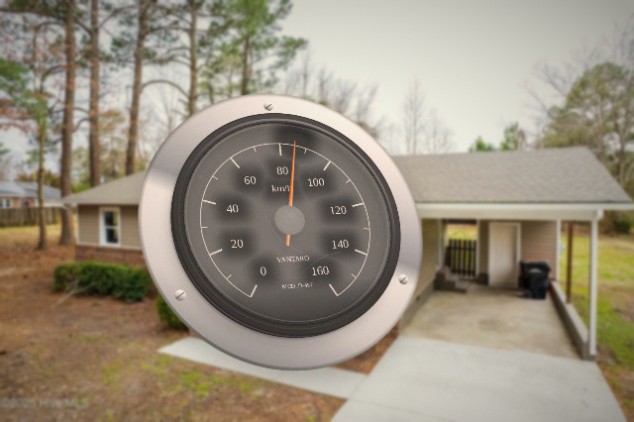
{"value": 85, "unit": "km/h"}
